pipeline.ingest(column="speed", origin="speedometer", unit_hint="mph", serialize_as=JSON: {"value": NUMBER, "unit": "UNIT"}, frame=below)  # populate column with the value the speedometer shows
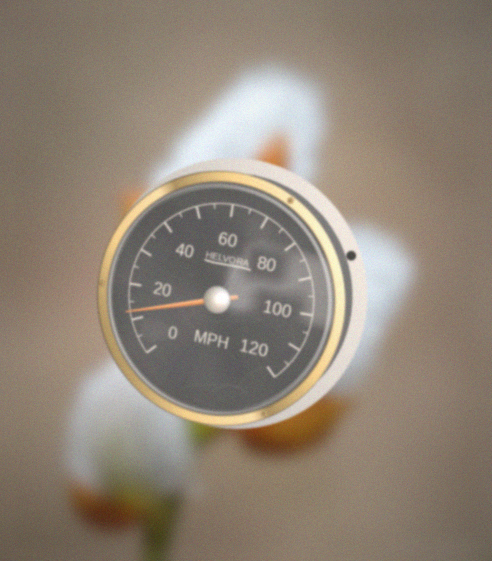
{"value": 12.5, "unit": "mph"}
